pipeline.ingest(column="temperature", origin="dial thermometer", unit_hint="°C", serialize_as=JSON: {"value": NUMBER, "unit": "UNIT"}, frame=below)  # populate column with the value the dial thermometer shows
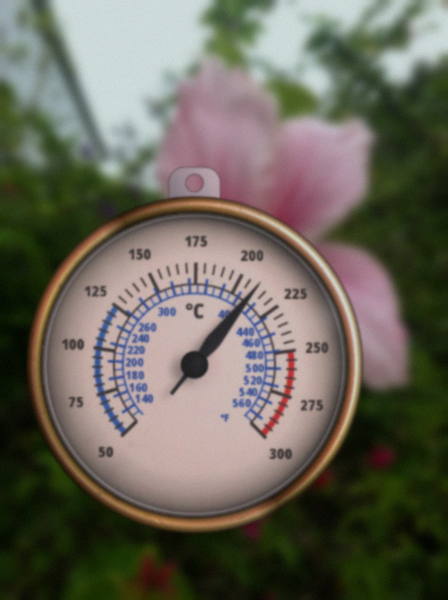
{"value": 210, "unit": "°C"}
